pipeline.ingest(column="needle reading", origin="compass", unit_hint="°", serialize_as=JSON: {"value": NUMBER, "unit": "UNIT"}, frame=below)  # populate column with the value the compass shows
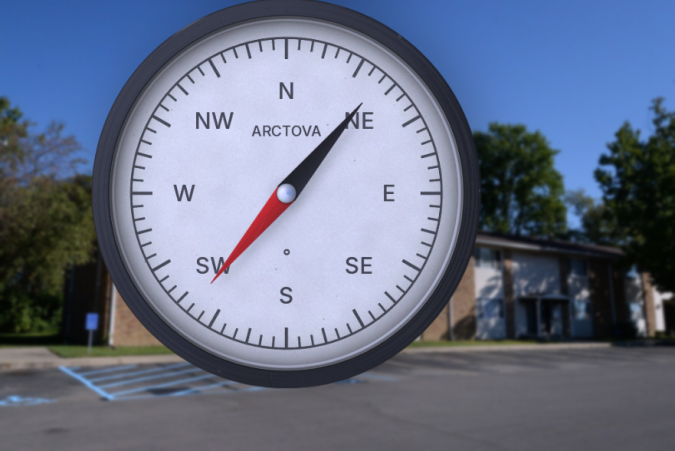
{"value": 220, "unit": "°"}
